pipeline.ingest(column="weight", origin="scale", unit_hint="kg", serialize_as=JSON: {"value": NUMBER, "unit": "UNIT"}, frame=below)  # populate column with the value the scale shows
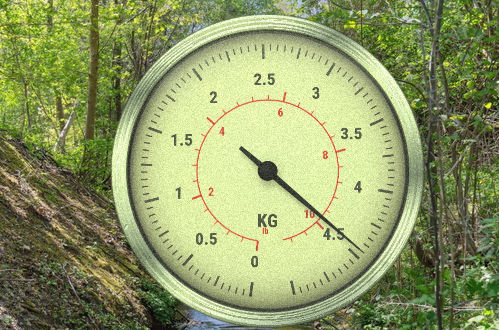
{"value": 4.45, "unit": "kg"}
